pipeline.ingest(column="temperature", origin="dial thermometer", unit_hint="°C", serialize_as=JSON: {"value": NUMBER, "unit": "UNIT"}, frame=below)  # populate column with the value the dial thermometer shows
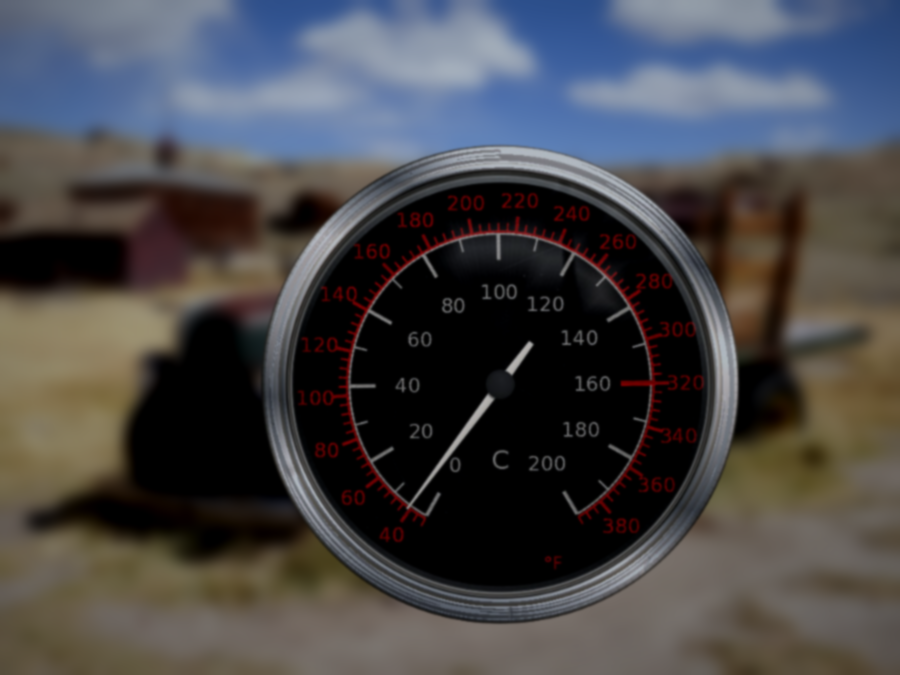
{"value": 5, "unit": "°C"}
